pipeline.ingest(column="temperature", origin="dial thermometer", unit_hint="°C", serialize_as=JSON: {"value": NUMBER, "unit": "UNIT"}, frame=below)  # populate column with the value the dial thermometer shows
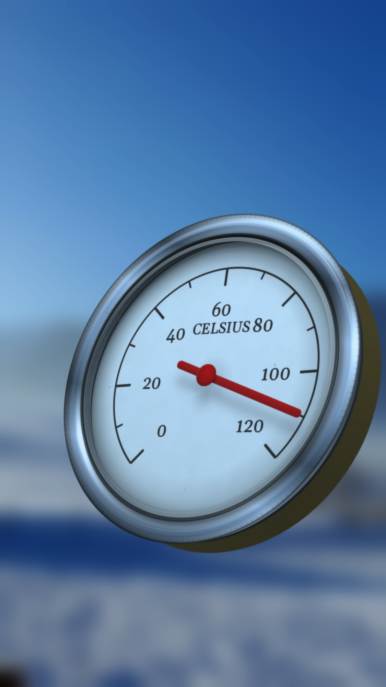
{"value": 110, "unit": "°C"}
